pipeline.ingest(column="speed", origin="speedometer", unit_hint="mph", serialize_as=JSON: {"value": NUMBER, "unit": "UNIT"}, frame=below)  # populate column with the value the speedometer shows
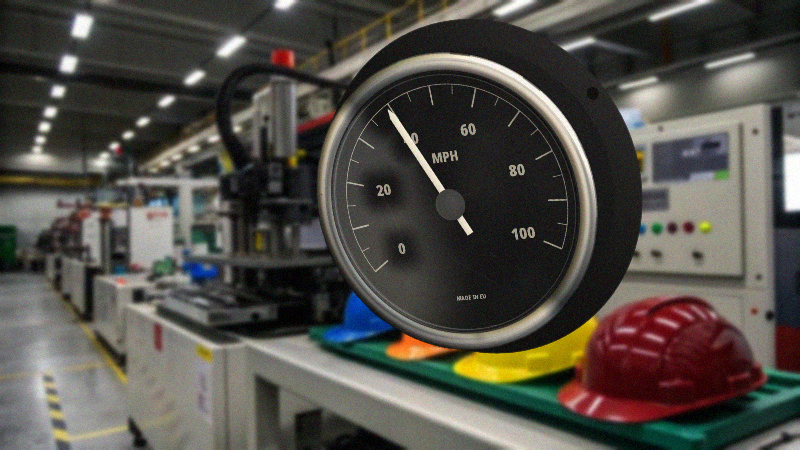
{"value": 40, "unit": "mph"}
